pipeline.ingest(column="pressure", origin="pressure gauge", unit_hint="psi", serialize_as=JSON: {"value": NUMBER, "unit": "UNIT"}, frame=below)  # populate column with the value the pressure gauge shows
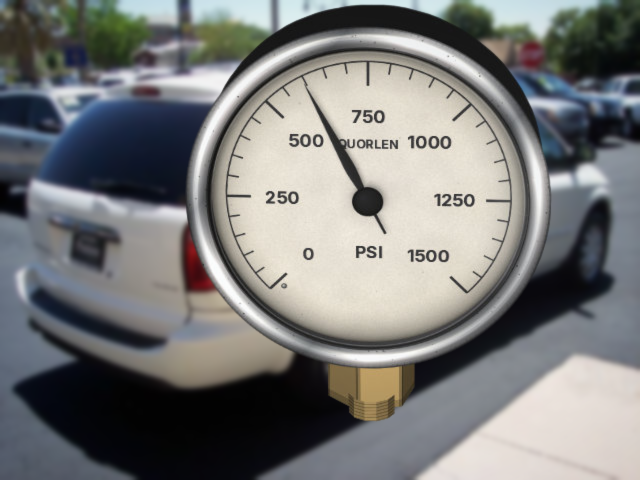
{"value": 600, "unit": "psi"}
